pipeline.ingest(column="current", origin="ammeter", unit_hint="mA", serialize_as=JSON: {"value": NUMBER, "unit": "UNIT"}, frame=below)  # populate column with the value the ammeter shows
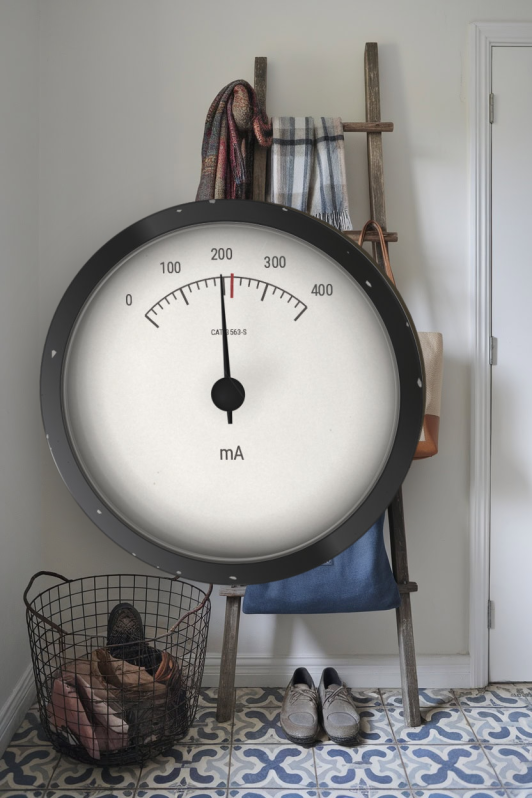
{"value": 200, "unit": "mA"}
